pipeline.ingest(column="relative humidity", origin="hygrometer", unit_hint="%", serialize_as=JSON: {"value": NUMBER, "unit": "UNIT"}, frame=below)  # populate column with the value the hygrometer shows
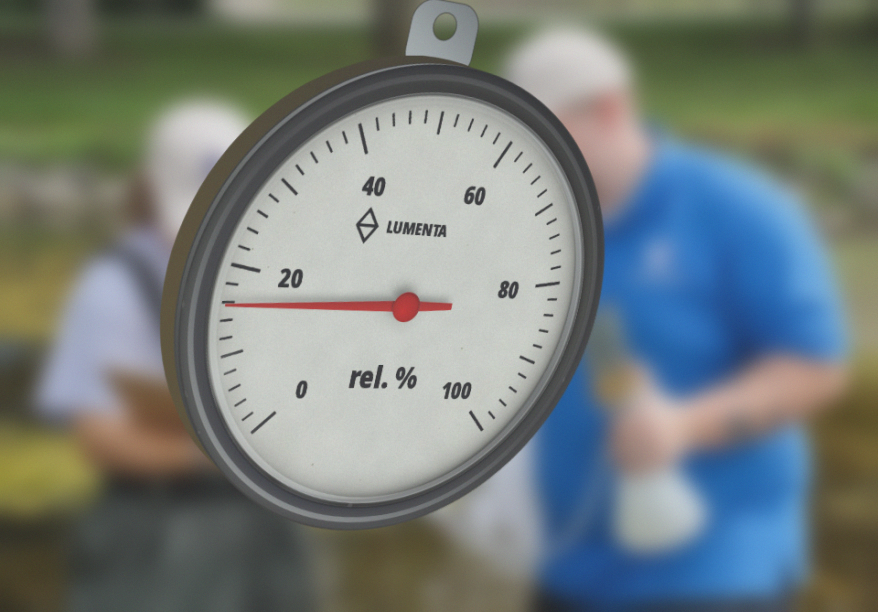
{"value": 16, "unit": "%"}
